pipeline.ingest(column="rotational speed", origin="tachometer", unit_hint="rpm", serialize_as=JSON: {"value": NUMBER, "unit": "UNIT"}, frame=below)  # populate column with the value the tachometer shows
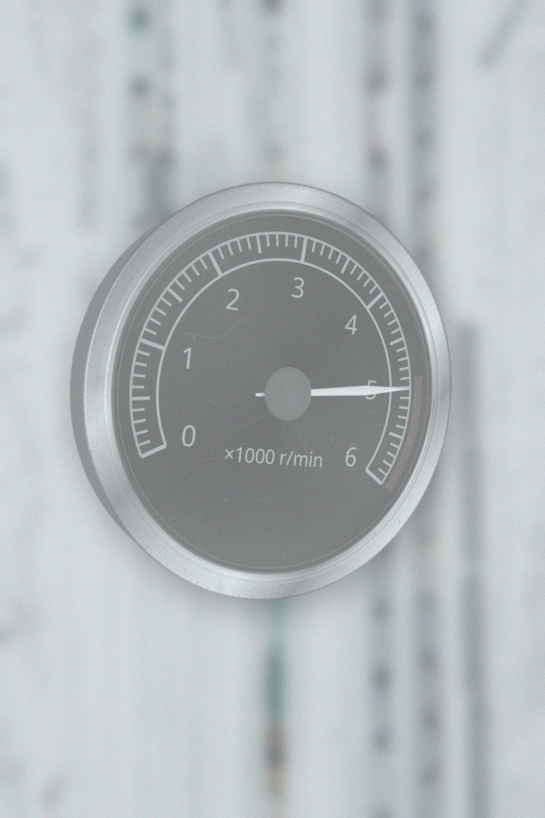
{"value": 5000, "unit": "rpm"}
